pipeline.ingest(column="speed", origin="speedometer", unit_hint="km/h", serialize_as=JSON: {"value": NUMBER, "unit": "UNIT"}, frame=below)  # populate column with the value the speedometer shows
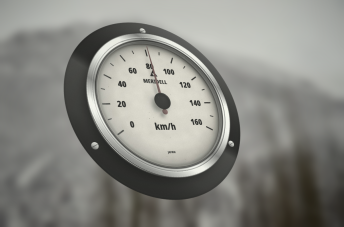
{"value": 80, "unit": "km/h"}
